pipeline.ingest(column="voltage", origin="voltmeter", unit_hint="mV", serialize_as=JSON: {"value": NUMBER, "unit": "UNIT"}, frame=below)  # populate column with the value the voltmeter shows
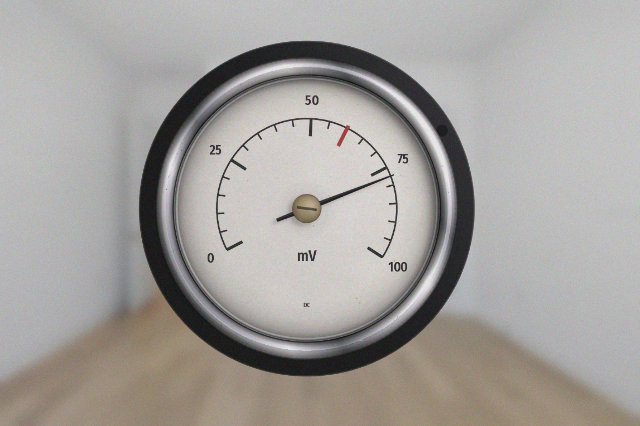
{"value": 77.5, "unit": "mV"}
